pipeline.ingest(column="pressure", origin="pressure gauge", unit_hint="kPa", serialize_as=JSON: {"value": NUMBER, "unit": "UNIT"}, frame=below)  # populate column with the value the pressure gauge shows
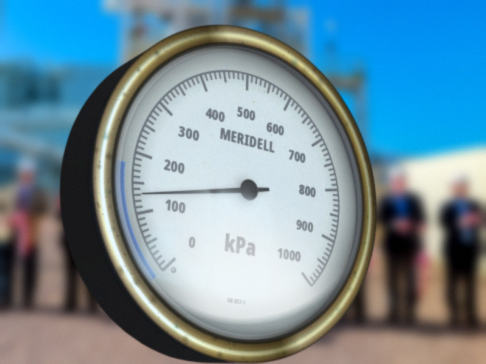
{"value": 130, "unit": "kPa"}
